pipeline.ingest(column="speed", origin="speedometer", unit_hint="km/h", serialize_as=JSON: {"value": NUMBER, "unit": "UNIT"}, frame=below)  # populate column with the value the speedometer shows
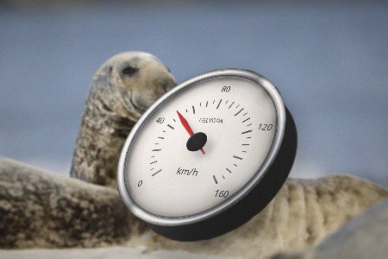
{"value": 50, "unit": "km/h"}
